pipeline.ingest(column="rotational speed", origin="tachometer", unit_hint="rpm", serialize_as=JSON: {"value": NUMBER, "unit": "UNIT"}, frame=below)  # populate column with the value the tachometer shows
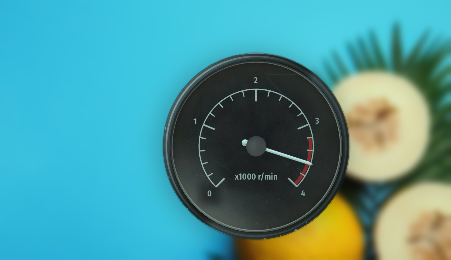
{"value": 3600, "unit": "rpm"}
